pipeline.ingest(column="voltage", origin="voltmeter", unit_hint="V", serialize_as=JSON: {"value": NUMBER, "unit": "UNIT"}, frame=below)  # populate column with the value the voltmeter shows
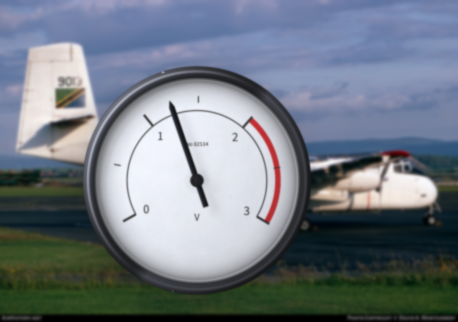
{"value": 1.25, "unit": "V"}
